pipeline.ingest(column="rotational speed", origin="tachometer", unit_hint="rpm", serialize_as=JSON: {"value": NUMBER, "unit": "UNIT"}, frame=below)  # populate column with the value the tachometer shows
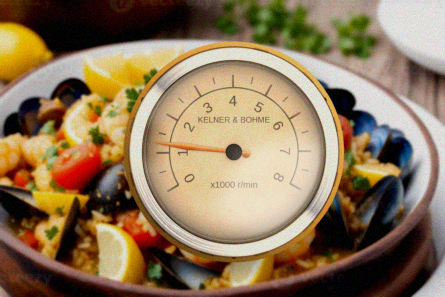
{"value": 1250, "unit": "rpm"}
